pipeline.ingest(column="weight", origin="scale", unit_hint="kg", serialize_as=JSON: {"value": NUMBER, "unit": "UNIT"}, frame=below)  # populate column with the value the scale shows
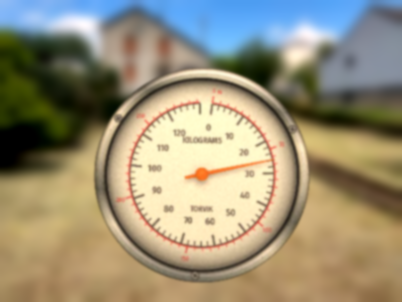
{"value": 26, "unit": "kg"}
